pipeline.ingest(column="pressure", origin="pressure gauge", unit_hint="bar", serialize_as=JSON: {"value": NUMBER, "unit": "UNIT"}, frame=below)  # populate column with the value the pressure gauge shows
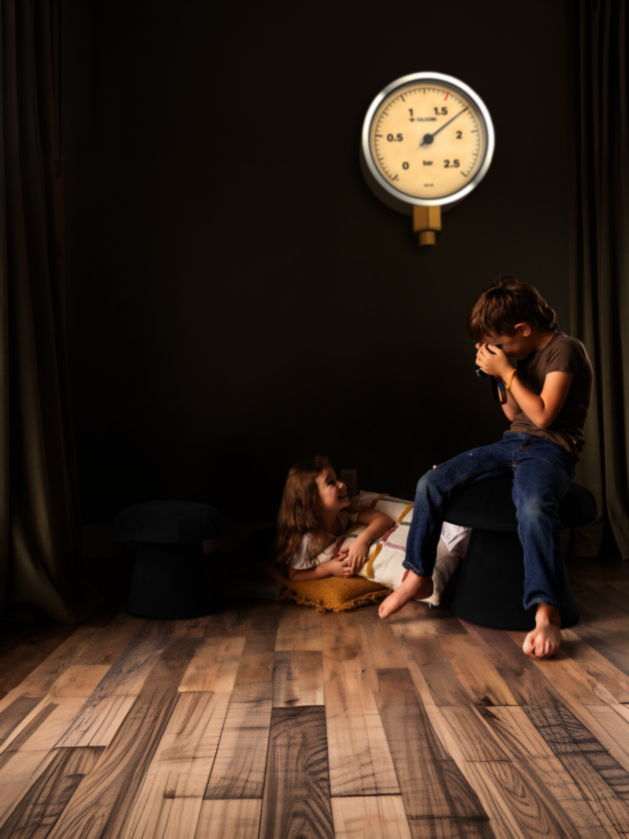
{"value": 1.75, "unit": "bar"}
